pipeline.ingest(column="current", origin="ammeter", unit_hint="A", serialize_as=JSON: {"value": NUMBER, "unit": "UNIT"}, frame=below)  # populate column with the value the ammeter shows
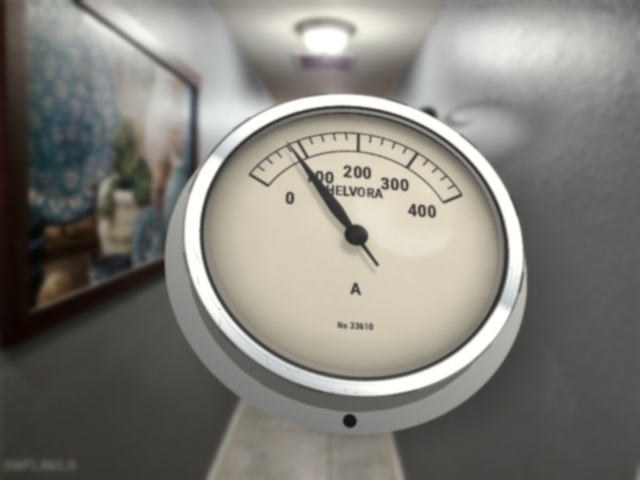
{"value": 80, "unit": "A"}
